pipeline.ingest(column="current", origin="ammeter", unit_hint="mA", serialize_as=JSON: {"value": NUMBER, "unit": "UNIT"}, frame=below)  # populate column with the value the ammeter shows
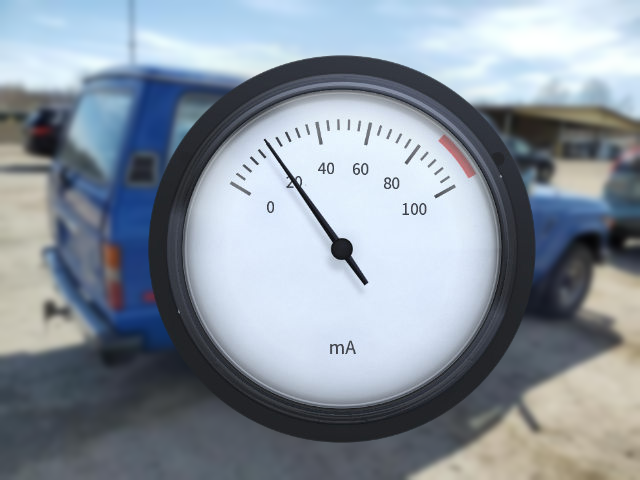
{"value": 20, "unit": "mA"}
